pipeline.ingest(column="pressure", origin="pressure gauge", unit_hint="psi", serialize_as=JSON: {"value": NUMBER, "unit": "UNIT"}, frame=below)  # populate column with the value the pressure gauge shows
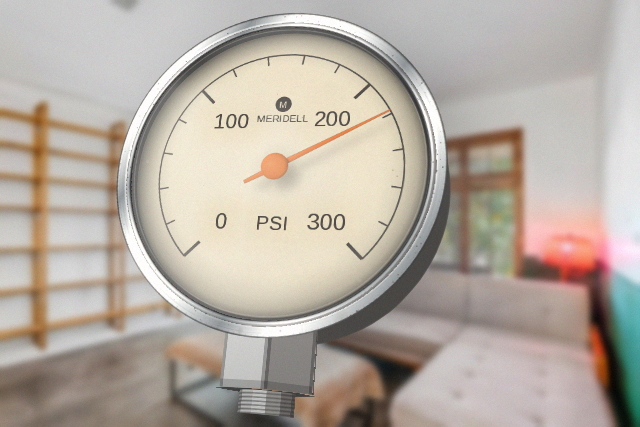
{"value": 220, "unit": "psi"}
